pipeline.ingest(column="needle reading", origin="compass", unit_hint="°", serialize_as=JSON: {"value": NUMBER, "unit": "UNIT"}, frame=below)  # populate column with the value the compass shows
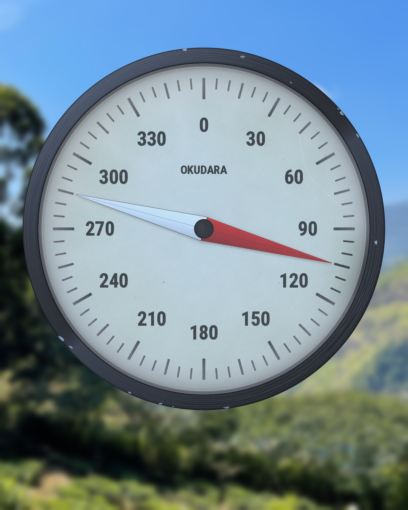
{"value": 105, "unit": "°"}
